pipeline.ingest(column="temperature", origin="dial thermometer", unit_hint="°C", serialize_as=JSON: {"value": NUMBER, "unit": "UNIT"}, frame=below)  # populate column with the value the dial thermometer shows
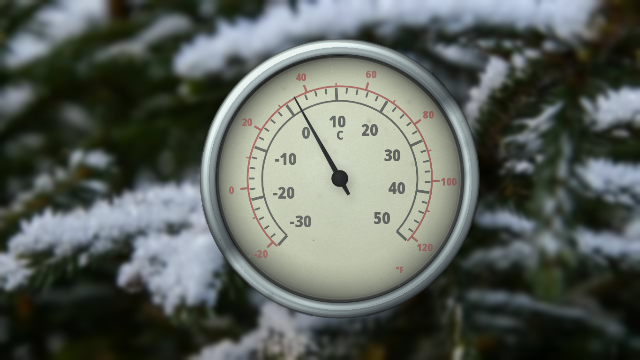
{"value": 2, "unit": "°C"}
